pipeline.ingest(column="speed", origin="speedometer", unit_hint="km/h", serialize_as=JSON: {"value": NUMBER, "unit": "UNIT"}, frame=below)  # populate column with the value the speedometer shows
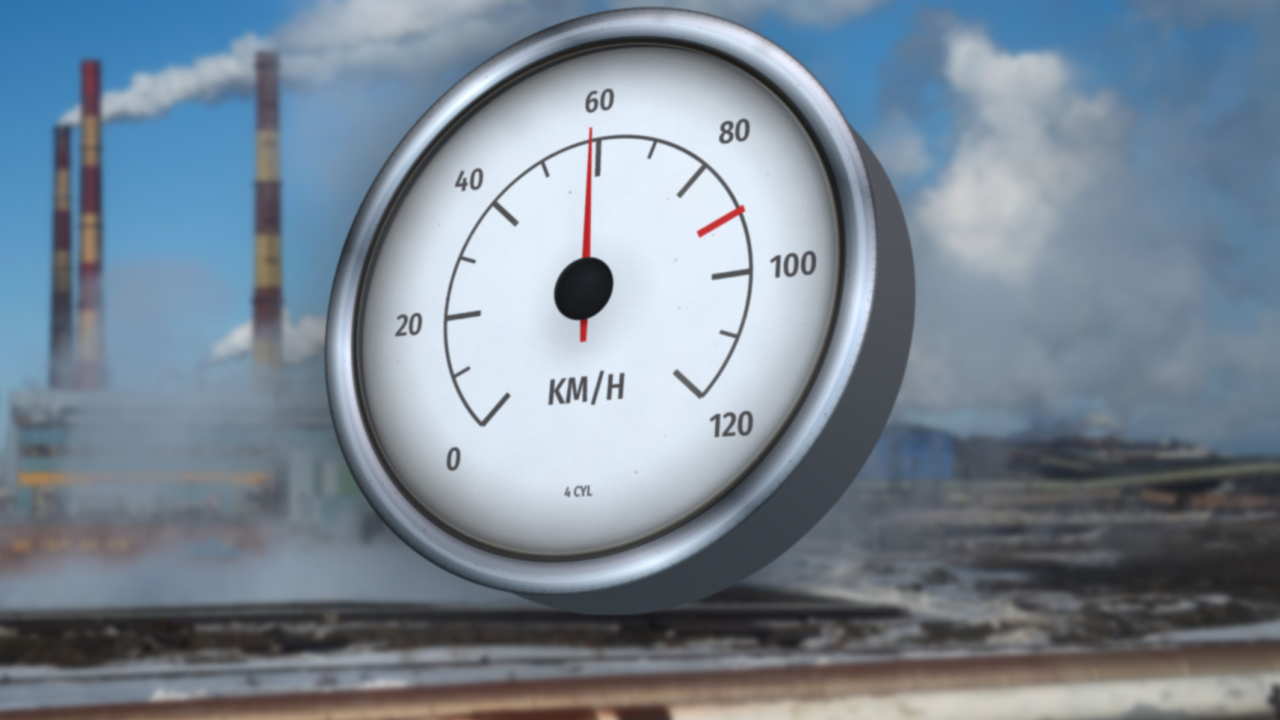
{"value": 60, "unit": "km/h"}
